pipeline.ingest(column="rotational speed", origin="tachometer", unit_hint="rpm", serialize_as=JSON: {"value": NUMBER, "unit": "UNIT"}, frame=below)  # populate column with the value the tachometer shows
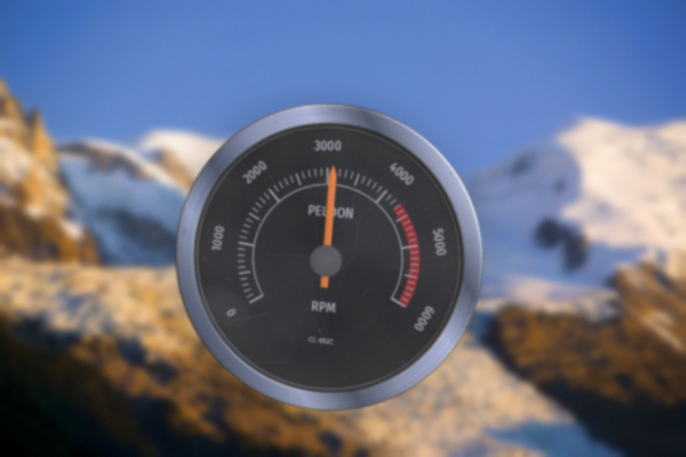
{"value": 3100, "unit": "rpm"}
